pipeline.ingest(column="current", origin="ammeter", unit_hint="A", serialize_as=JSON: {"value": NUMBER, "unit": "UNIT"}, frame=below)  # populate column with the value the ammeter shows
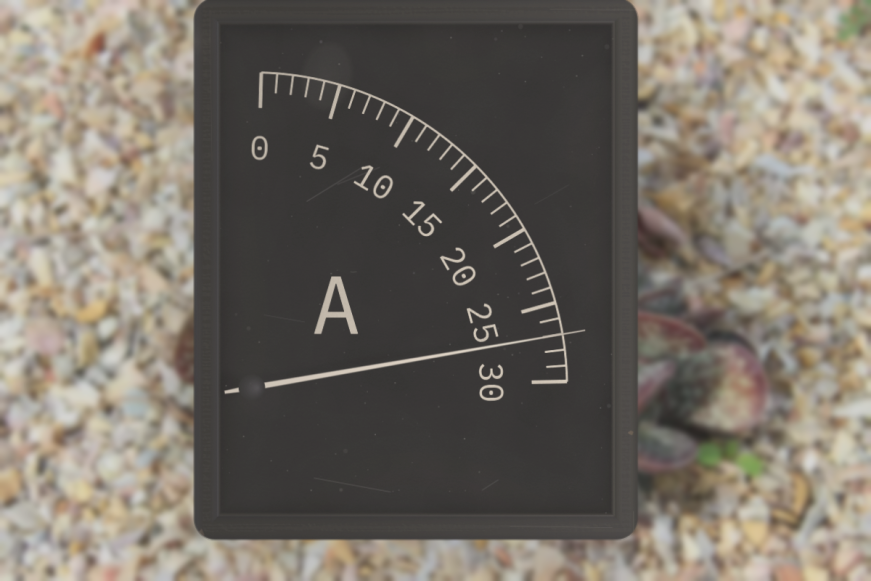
{"value": 27, "unit": "A"}
